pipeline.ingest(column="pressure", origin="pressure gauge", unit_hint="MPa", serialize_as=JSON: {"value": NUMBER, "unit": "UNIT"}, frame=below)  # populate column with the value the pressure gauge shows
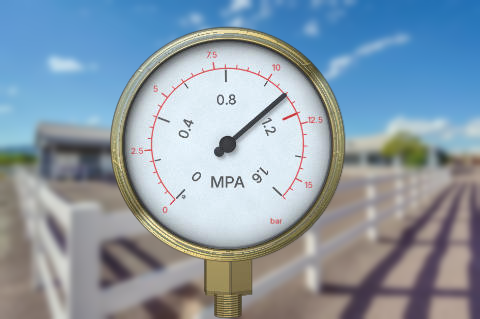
{"value": 1.1, "unit": "MPa"}
